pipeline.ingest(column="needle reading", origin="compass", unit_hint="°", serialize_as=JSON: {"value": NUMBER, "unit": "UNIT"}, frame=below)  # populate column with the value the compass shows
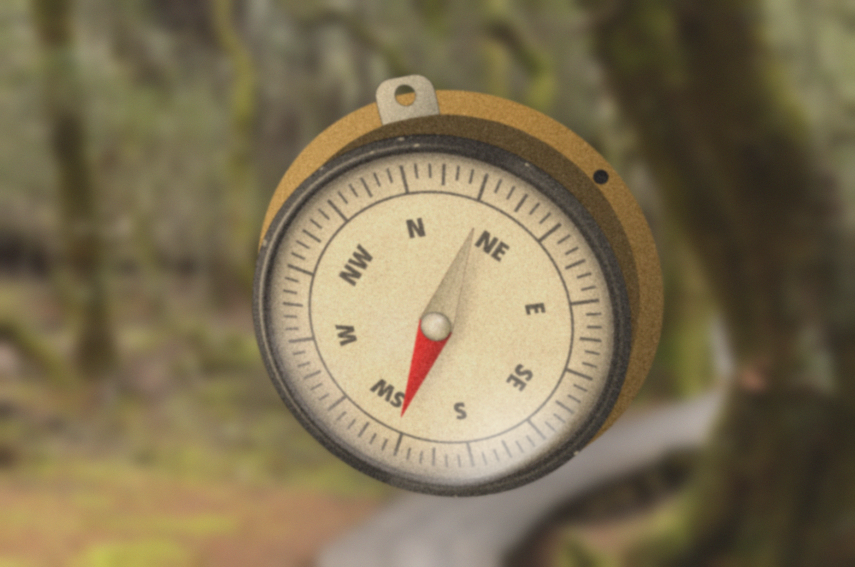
{"value": 212.5, "unit": "°"}
